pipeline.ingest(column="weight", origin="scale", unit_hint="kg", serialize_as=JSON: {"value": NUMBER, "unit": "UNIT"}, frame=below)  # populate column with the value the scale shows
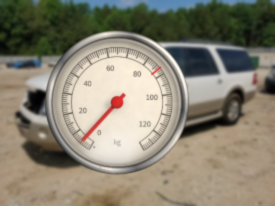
{"value": 5, "unit": "kg"}
